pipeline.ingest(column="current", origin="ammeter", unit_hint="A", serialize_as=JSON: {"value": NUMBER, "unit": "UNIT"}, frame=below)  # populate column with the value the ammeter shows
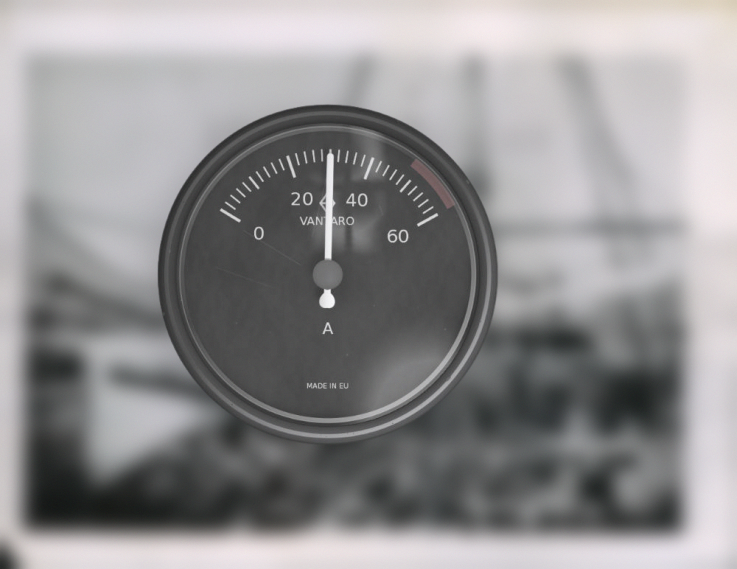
{"value": 30, "unit": "A"}
